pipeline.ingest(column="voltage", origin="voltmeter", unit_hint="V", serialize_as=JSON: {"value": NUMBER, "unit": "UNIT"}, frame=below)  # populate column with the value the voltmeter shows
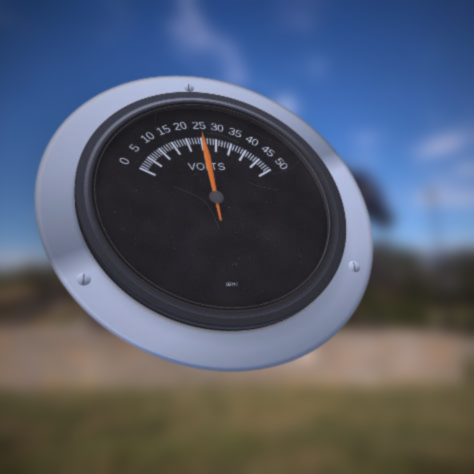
{"value": 25, "unit": "V"}
